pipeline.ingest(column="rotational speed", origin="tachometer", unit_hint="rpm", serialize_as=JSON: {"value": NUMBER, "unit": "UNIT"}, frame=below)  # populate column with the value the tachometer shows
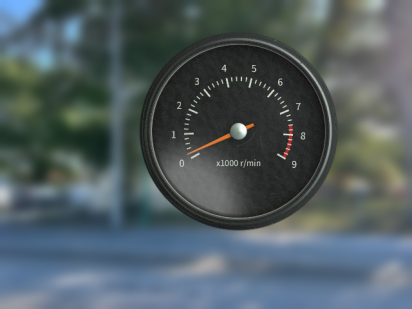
{"value": 200, "unit": "rpm"}
